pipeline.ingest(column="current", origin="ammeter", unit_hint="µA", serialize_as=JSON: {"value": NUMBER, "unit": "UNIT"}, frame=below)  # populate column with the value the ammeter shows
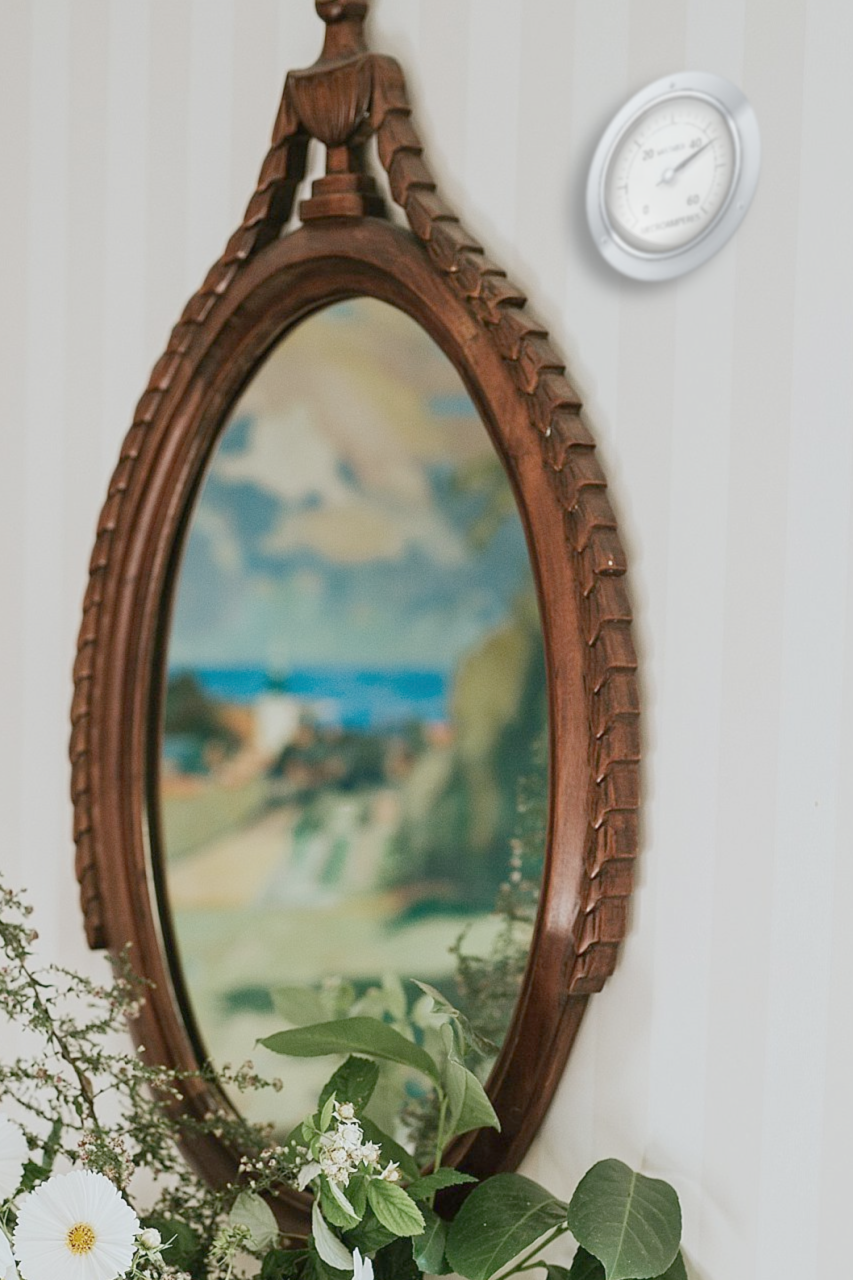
{"value": 44, "unit": "µA"}
